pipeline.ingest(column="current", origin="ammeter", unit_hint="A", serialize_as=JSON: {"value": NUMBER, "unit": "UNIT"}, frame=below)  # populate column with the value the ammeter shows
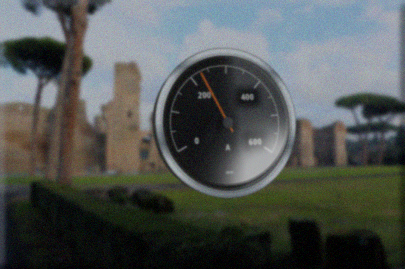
{"value": 225, "unit": "A"}
